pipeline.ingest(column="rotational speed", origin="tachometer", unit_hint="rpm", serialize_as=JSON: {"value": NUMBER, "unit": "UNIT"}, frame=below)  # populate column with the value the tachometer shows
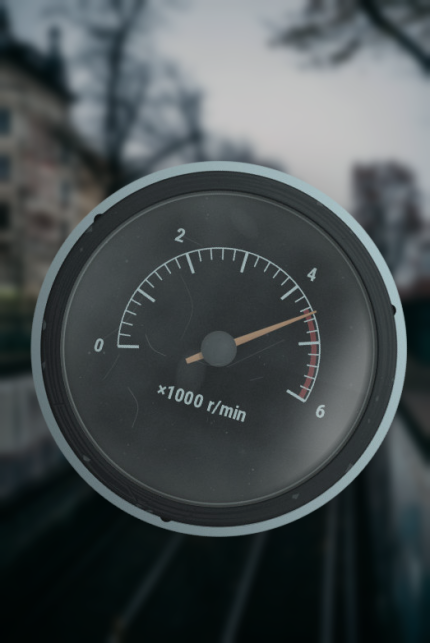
{"value": 4500, "unit": "rpm"}
